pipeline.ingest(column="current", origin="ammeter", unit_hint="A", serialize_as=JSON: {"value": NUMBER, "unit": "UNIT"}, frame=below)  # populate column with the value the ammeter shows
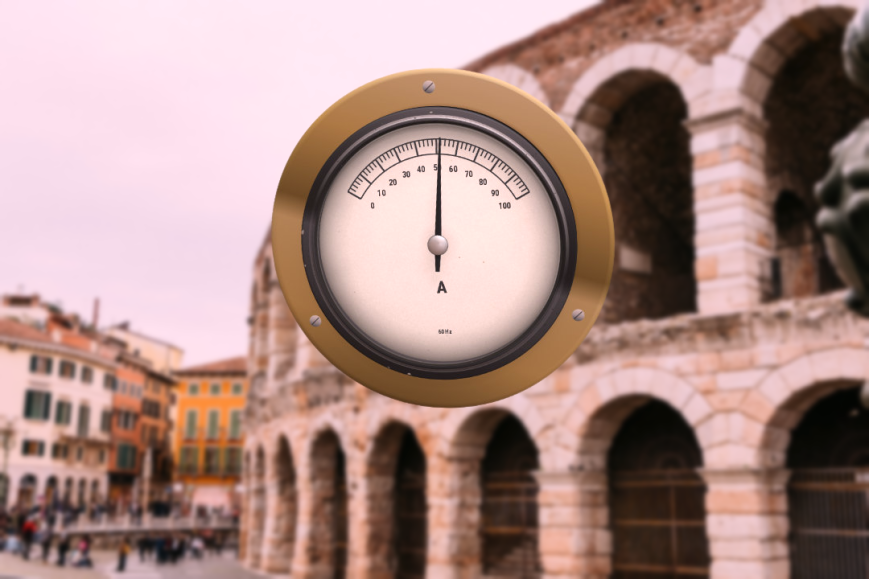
{"value": 52, "unit": "A"}
